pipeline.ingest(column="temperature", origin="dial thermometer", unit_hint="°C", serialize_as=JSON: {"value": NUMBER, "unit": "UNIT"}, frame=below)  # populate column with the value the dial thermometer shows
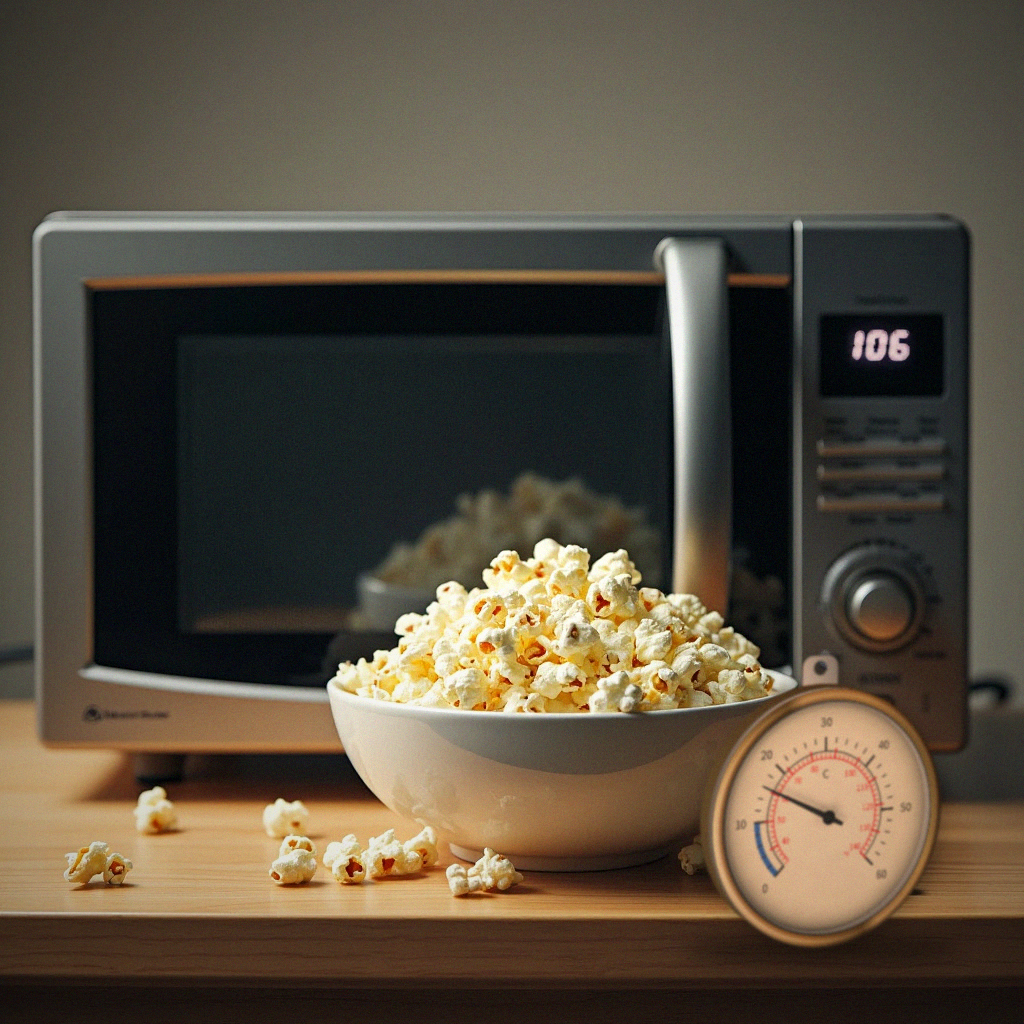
{"value": 16, "unit": "°C"}
